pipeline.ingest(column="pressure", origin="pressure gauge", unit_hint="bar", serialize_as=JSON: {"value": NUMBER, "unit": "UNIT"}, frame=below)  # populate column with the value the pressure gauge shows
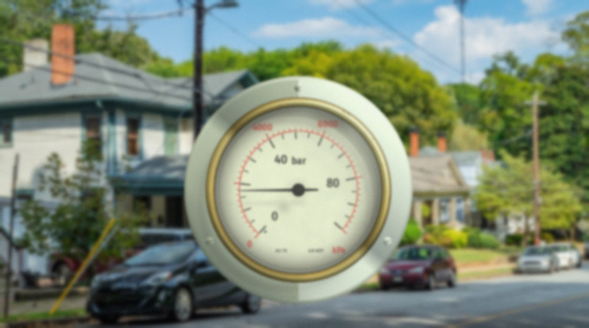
{"value": 17.5, "unit": "bar"}
